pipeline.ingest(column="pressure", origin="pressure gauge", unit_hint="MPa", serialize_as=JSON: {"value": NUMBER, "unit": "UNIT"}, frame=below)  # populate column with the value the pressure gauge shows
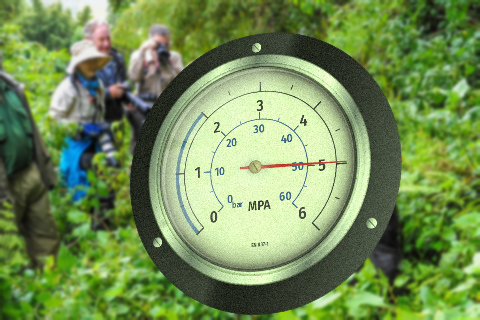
{"value": 5, "unit": "MPa"}
